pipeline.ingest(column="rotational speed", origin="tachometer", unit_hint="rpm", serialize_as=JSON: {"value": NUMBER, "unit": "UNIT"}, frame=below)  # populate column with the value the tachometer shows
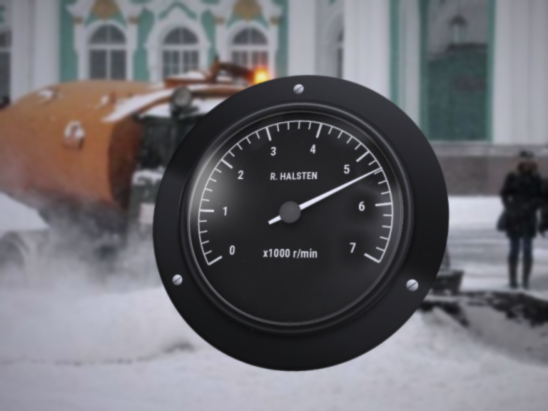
{"value": 5400, "unit": "rpm"}
